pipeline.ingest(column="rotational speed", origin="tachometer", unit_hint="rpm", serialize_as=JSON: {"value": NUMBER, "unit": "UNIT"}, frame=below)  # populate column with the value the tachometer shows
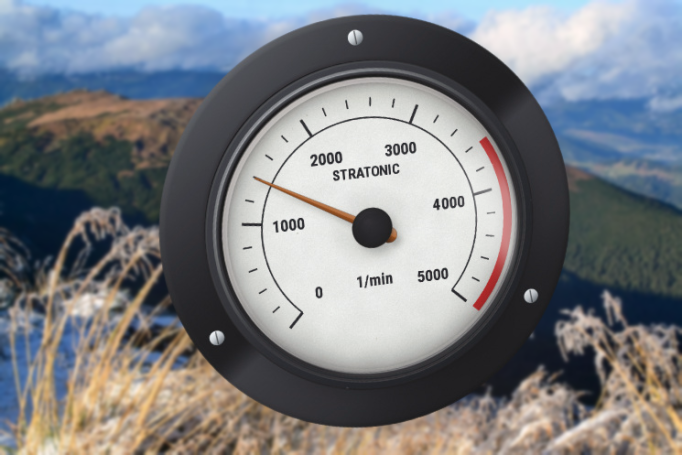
{"value": 1400, "unit": "rpm"}
